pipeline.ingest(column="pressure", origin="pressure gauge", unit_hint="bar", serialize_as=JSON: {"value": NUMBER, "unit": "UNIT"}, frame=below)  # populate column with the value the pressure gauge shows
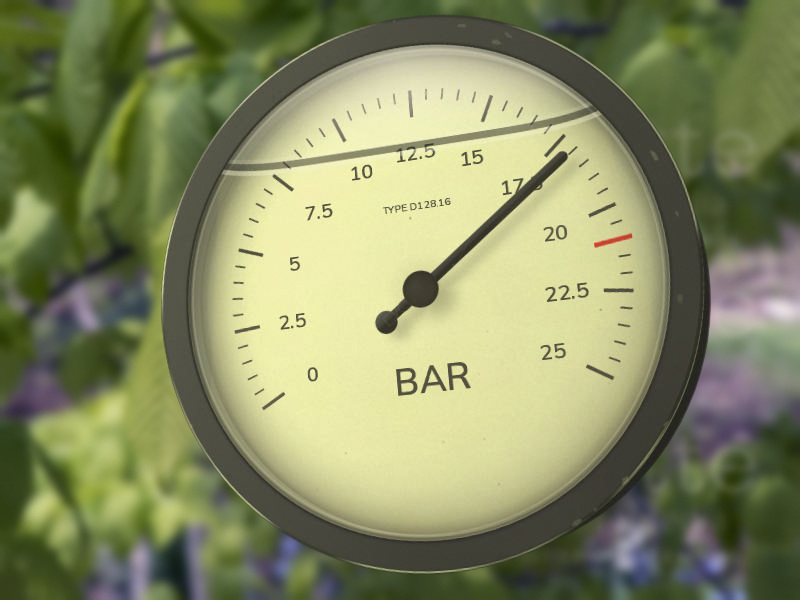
{"value": 18, "unit": "bar"}
